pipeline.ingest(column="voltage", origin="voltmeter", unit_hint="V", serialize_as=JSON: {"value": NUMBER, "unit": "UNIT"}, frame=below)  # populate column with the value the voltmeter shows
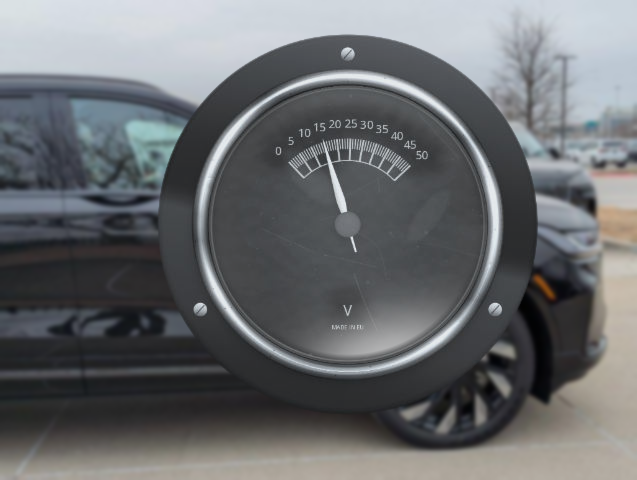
{"value": 15, "unit": "V"}
